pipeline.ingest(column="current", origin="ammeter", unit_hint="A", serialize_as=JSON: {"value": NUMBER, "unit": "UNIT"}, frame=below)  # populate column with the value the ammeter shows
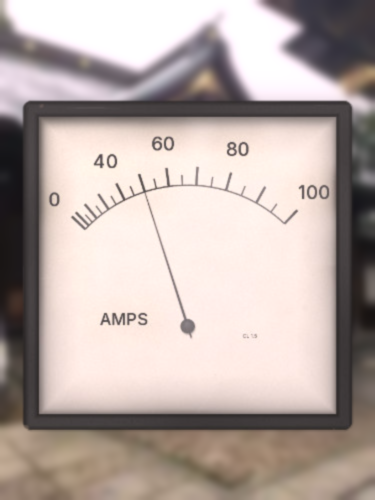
{"value": 50, "unit": "A"}
